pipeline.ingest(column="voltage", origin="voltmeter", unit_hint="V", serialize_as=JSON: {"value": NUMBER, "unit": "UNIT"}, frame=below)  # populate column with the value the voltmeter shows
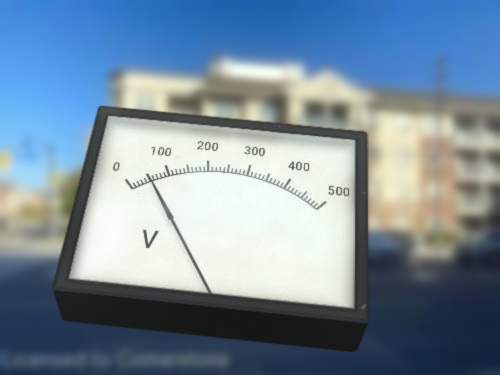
{"value": 50, "unit": "V"}
